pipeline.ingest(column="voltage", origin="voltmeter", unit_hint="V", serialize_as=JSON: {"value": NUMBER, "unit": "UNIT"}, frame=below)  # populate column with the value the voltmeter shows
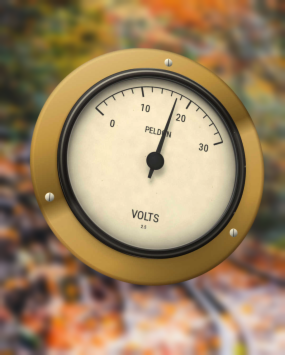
{"value": 17, "unit": "V"}
